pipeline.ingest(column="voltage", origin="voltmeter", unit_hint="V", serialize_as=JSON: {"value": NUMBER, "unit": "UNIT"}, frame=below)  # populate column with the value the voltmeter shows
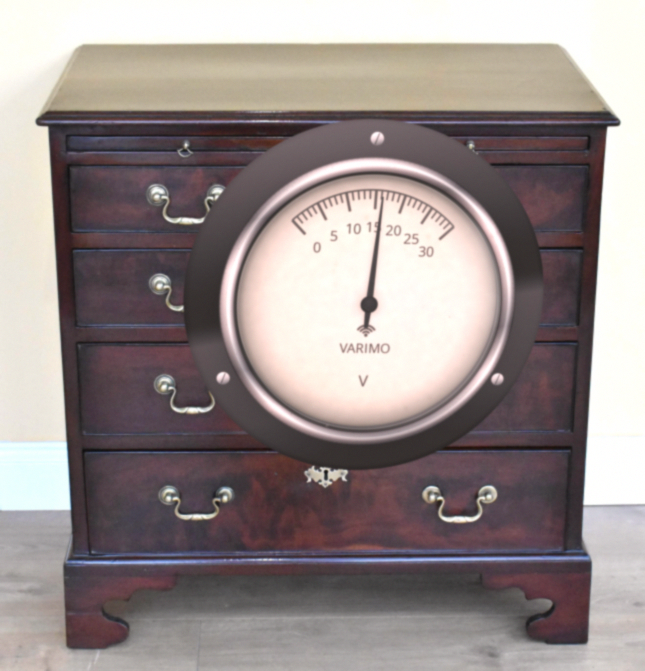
{"value": 16, "unit": "V"}
